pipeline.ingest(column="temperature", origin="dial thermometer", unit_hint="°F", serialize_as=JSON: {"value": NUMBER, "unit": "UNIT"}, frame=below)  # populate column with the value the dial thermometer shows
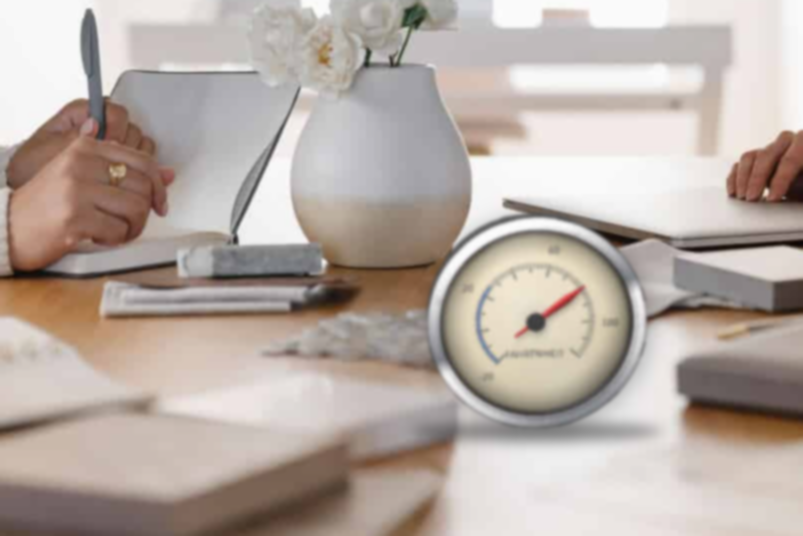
{"value": 80, "unit": "°F"}
